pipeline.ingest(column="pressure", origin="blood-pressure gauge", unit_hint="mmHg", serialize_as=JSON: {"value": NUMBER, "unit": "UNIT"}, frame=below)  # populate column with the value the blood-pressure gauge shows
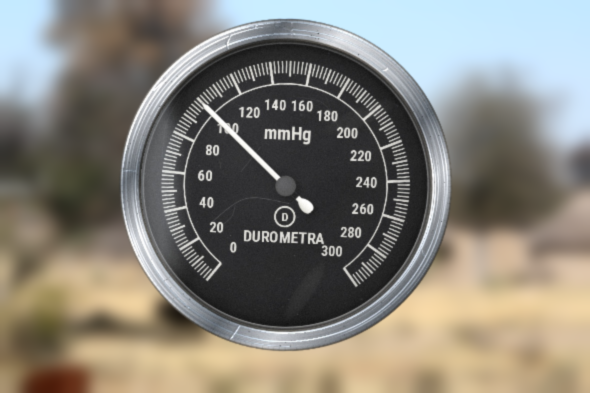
{"value": 100, "unit": "mmHg"}
